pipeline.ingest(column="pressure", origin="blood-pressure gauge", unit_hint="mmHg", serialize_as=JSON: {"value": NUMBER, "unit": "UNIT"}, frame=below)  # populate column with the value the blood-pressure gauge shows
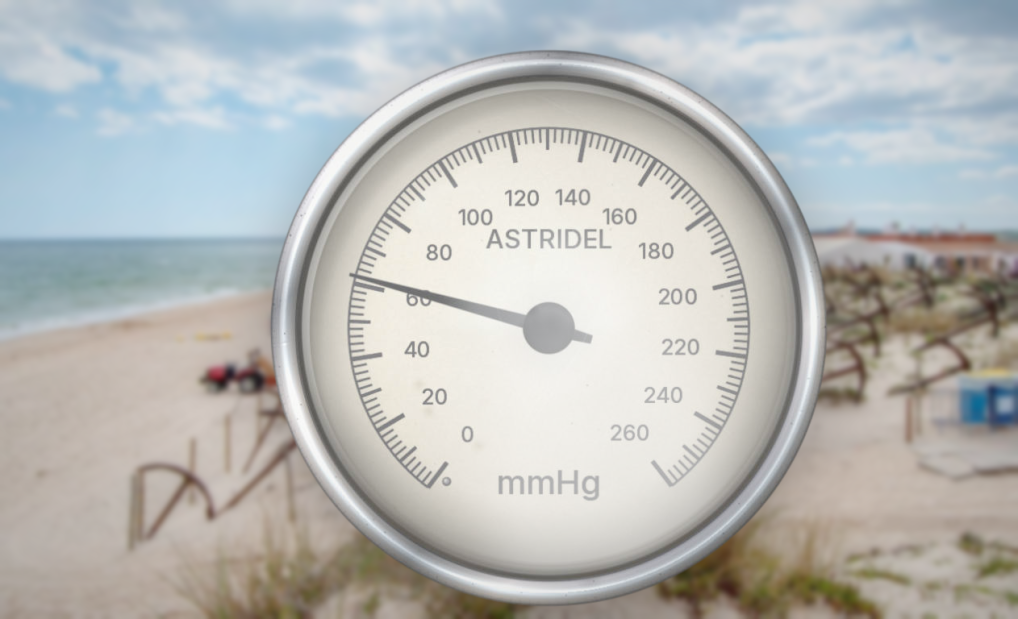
{"value": 62, "unit": "mmHg"}
